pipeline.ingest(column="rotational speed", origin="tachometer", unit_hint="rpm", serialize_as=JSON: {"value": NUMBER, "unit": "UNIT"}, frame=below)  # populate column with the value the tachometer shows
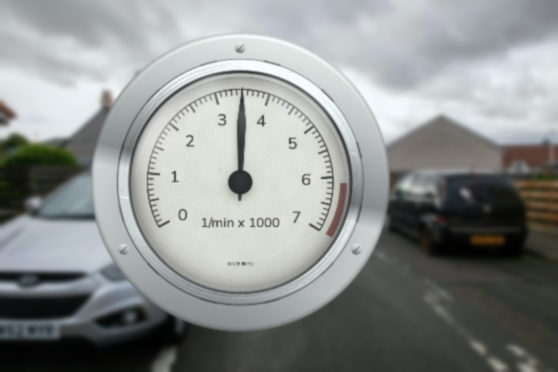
{"value": 3500, "unit": "rpm"}
